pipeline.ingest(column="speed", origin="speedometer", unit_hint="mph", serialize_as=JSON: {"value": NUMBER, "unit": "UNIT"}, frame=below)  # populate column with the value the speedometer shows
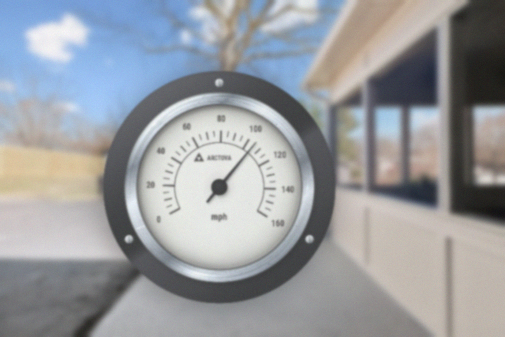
{"value": 105, "unit": "mph"}
